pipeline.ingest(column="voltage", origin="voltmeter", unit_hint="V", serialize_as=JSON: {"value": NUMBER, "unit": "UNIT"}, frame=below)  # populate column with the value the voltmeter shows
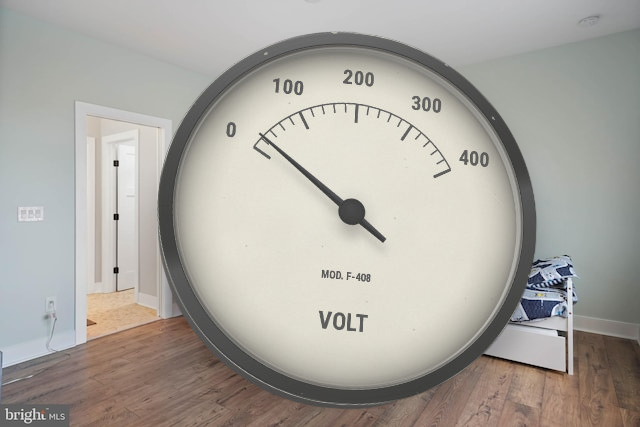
{"value": 20, "unit": "V"}
